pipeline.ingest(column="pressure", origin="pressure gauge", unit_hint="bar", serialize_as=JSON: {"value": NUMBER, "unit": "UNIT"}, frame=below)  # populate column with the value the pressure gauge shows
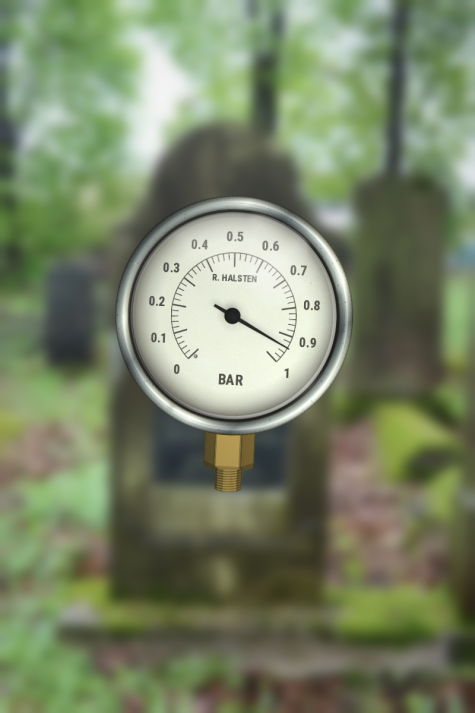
{"value": 0.94, "unit": "bar"}
